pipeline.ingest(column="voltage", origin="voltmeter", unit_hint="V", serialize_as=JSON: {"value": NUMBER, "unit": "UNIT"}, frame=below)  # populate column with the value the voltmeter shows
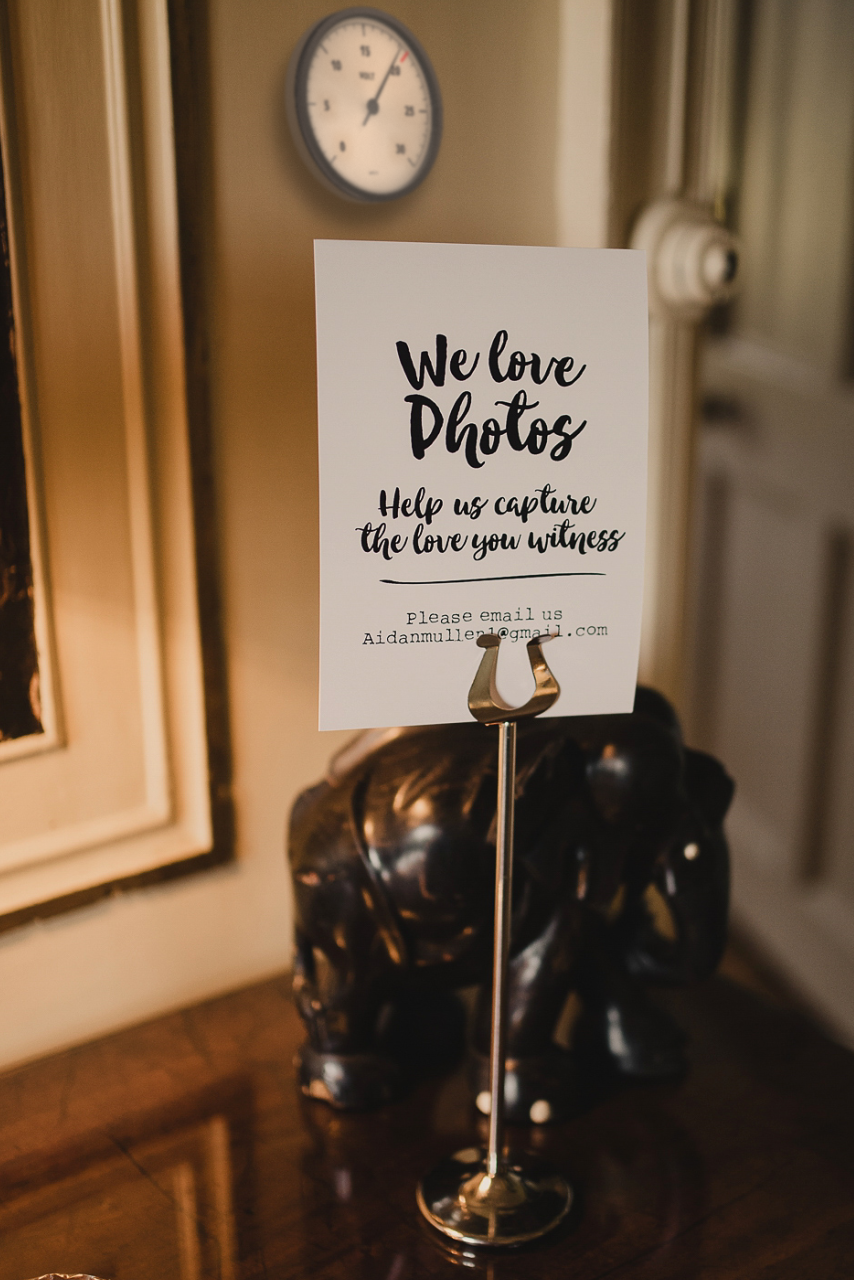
{"value": 19, "unit": "V"}
